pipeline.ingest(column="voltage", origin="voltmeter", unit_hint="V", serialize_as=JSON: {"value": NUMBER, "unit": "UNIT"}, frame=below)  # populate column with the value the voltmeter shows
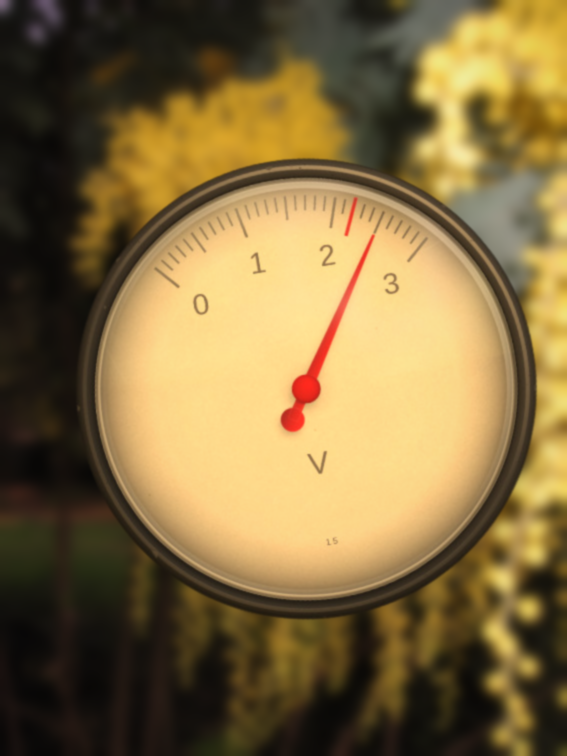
{"value": 2.5, "unit": "V"}
